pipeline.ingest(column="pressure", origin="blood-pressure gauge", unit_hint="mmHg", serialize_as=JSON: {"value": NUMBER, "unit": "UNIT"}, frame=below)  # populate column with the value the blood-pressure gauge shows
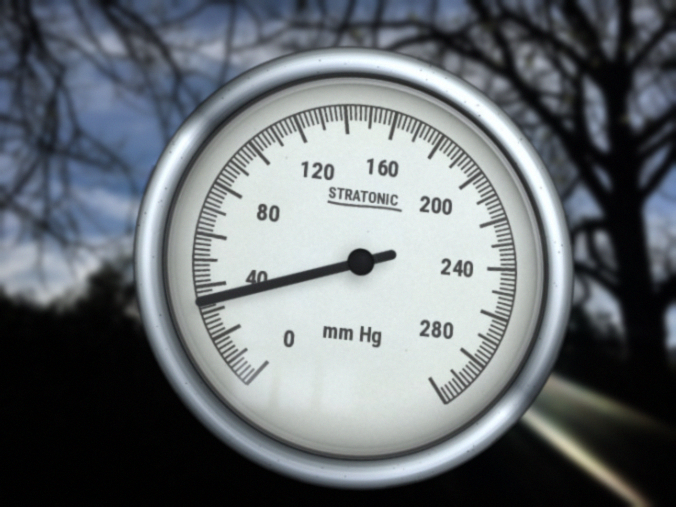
{"value": 34, "unit": "mmHg"}
